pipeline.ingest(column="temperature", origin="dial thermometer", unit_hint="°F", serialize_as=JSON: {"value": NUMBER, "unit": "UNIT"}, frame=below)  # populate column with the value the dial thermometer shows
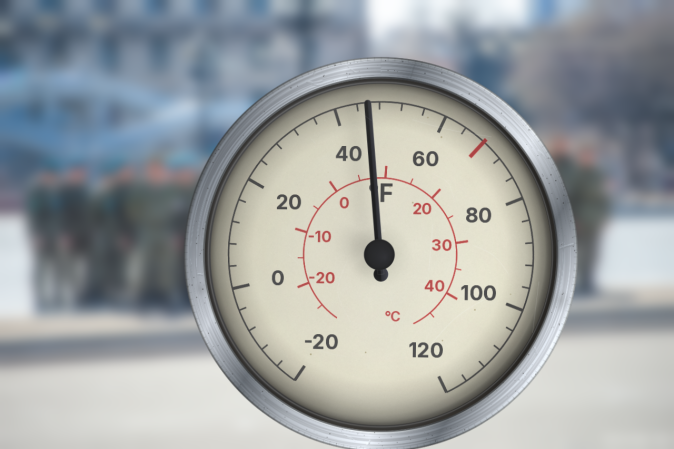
{"value": 46, "unit": "°F"}
